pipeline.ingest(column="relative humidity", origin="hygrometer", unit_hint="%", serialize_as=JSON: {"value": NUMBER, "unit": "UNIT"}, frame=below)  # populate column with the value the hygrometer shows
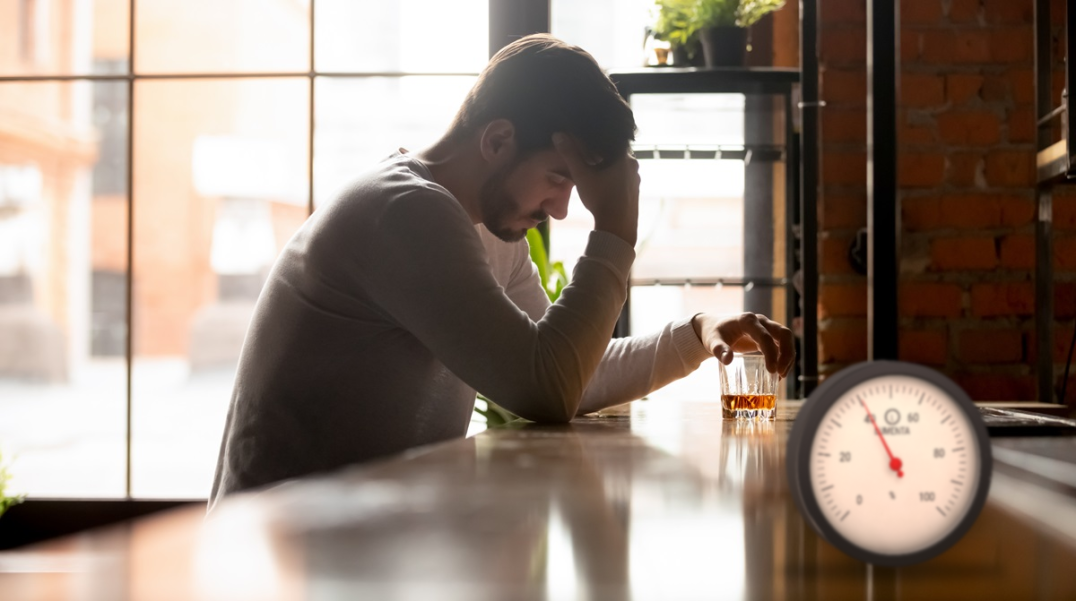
{"value": 40, "unit": "%"}
